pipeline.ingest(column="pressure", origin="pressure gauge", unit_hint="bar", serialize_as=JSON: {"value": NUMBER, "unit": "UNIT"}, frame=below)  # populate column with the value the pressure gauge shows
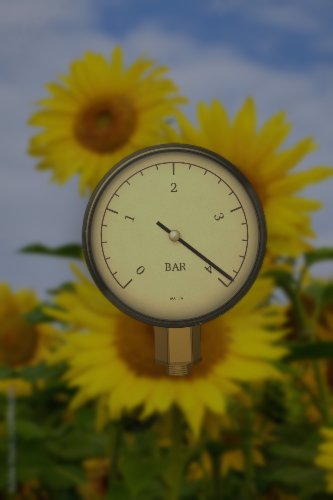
{"value": 3.9, "unit": "bar"}
